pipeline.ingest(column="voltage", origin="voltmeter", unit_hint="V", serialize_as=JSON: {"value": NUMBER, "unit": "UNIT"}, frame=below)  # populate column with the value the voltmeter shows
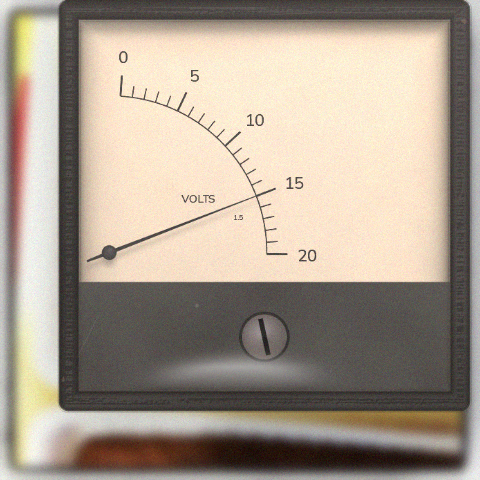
{"value": 15, "unit": "V"}
